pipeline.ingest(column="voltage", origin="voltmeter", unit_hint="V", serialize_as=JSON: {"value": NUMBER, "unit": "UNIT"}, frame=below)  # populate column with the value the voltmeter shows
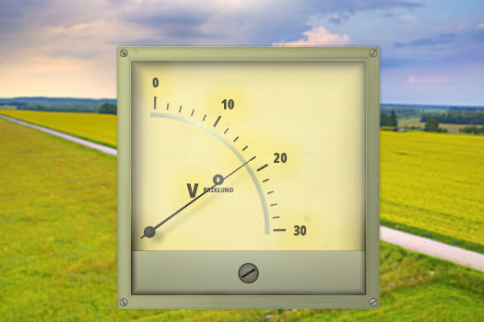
{"value": 18, "unit": "V"}
